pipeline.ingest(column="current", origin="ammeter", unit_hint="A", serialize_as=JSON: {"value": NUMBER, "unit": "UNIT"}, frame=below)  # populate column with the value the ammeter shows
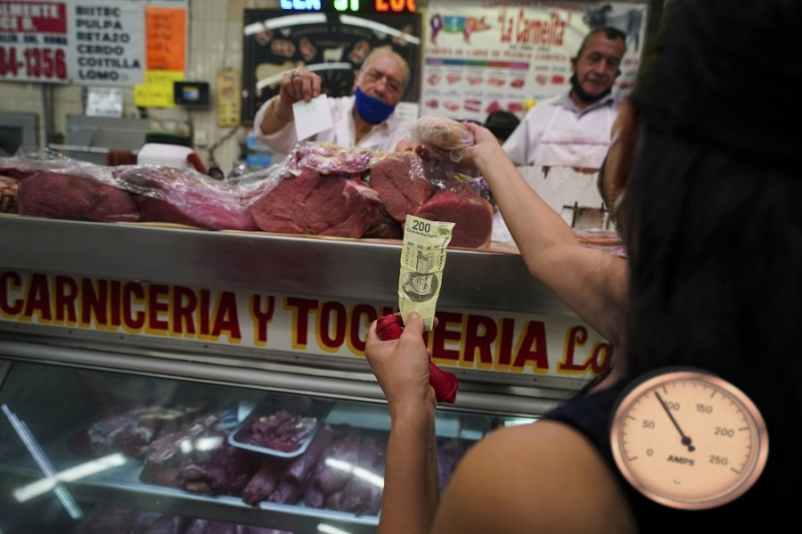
{"value": 90, "unit": "A"}
